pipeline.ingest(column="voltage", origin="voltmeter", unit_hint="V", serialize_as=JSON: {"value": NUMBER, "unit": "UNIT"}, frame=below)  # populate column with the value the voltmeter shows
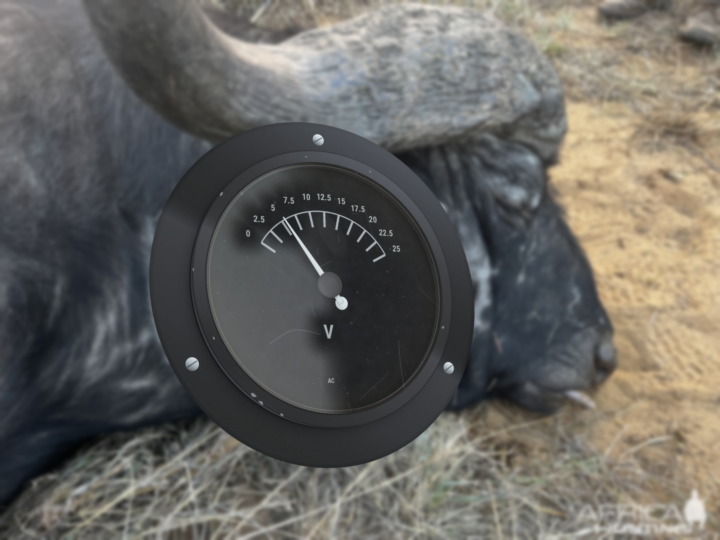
{"value": 5, "unit": "V"}
